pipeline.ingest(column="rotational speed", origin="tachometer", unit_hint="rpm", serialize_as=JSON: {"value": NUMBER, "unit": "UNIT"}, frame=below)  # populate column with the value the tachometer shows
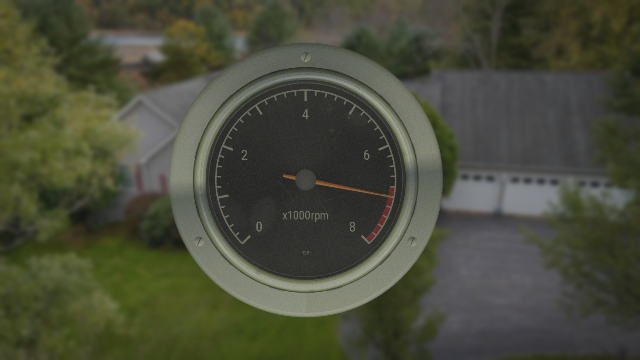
{"value": 7000, "unit": "rpm"}
